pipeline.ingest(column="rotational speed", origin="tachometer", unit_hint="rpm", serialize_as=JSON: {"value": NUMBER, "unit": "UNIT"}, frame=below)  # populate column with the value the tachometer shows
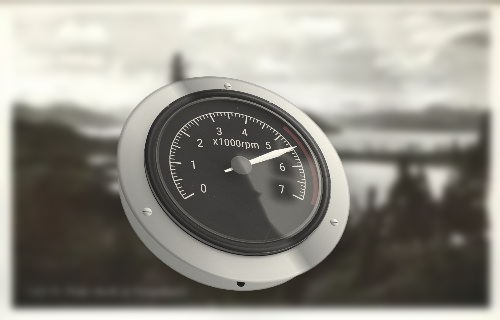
{"value": 5500, "unit": "rpm"}
